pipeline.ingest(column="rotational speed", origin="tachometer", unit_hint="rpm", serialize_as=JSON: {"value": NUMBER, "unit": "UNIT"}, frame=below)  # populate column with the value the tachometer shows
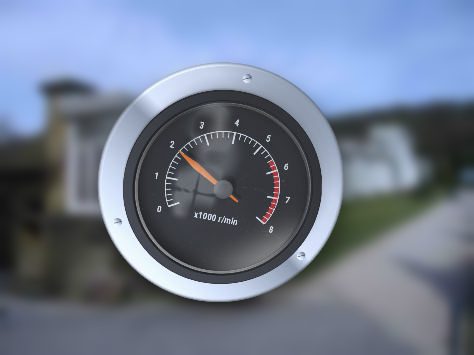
{"value": 2000, "unit": "rpm"}
